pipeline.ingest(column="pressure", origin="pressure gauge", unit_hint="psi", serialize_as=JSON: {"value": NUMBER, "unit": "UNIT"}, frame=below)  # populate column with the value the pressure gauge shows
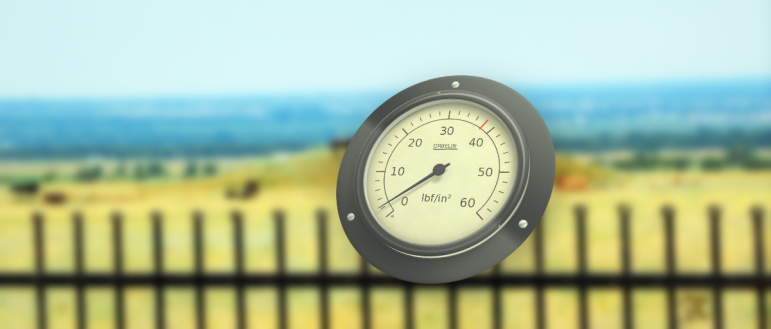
{"value": 2, "unit": "psi"}
